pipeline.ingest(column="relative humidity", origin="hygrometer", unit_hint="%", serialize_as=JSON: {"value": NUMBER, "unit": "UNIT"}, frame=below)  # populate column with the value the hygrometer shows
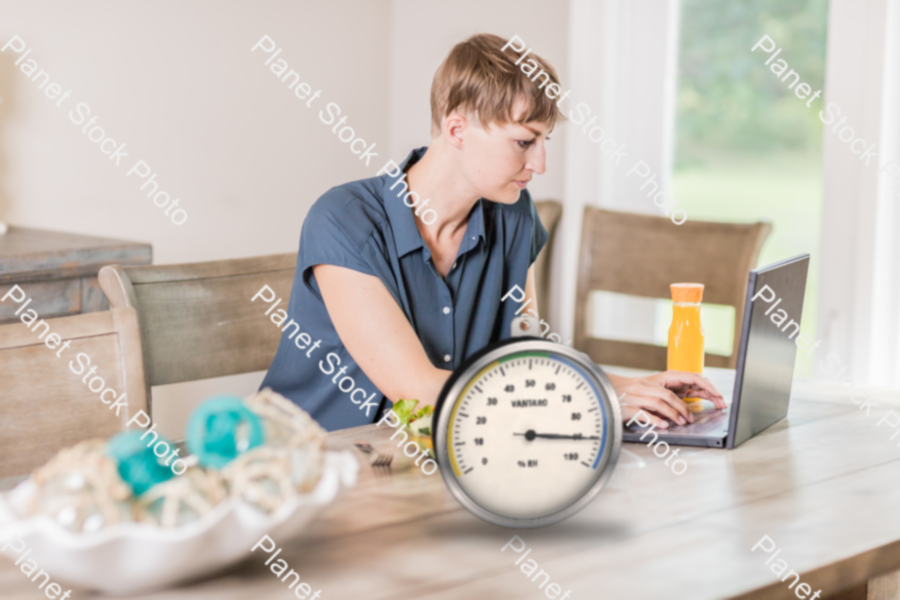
{"value": 90, "unit": "%"}
